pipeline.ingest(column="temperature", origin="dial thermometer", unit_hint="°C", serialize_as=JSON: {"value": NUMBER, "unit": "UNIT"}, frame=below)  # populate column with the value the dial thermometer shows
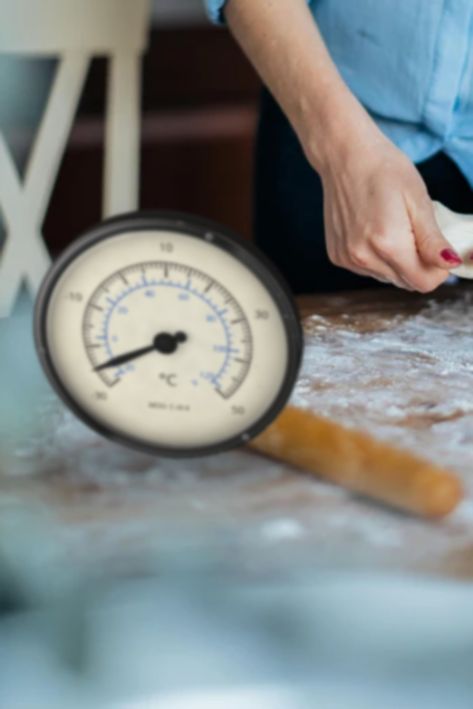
{"value": -25, "unit": "°C"}
